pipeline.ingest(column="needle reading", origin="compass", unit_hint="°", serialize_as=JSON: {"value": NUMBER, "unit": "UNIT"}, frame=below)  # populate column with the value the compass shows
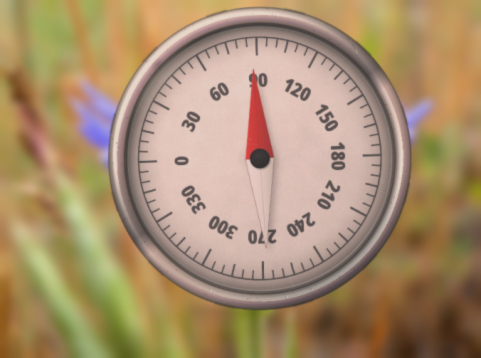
{"value": 87.5, "unit": "°"}
